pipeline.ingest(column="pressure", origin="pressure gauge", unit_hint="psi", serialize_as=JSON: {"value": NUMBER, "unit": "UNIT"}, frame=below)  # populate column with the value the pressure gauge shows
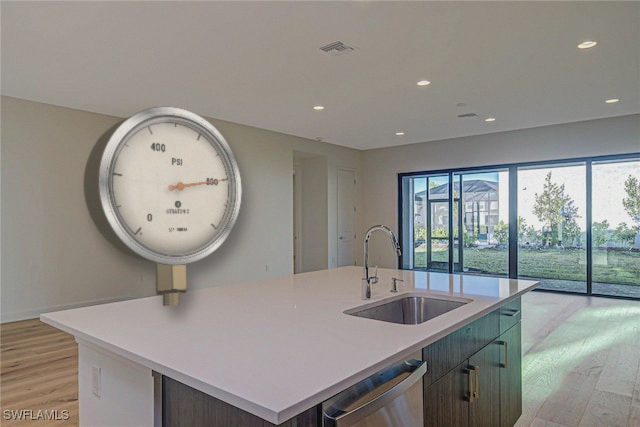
{"value": 800, "unit": "psi"}
